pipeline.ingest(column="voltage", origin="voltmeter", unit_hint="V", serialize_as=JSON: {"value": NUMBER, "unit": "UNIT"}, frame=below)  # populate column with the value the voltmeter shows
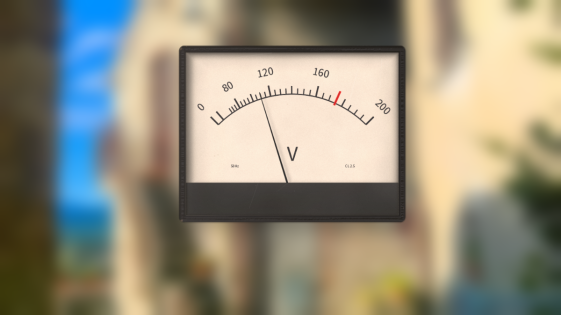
{"value": 110, "unit": "V"}
